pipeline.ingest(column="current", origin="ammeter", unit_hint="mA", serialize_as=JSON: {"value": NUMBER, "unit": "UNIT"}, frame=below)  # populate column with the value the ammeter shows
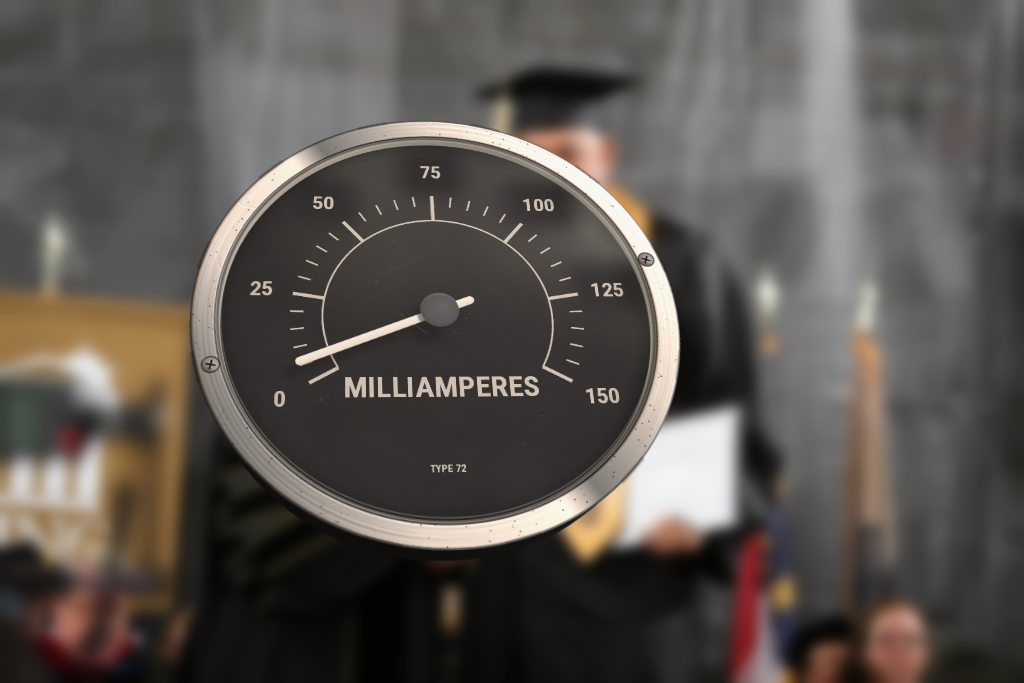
{"value": 5, "unit": "mA"}
